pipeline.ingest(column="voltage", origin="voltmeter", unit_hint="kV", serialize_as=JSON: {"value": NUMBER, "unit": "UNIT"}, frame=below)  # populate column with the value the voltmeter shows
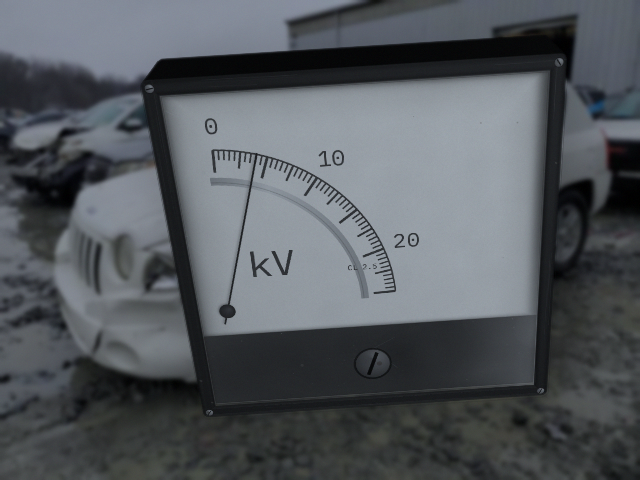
{"value": 4, "unit": "kV"}
